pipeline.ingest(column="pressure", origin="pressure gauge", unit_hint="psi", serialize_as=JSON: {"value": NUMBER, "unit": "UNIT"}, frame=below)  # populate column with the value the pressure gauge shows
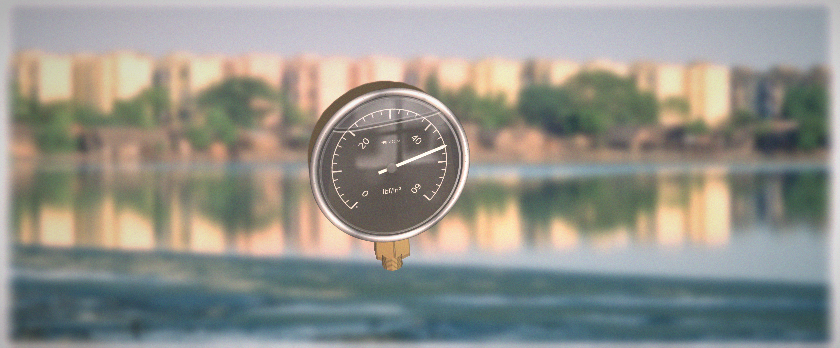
{"value": 46, "unit": "psi"}
